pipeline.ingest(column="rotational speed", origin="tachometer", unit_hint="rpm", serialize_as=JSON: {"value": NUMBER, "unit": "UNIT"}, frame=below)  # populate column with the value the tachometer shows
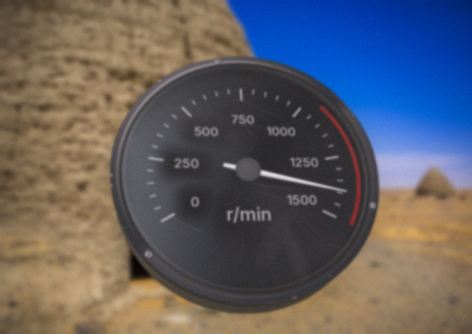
{"value": 1400, "unit": "rpm"}
